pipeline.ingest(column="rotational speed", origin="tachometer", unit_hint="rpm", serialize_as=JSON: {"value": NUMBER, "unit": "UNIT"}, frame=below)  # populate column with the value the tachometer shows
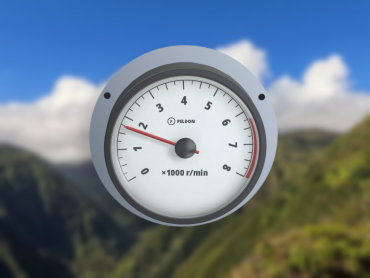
{"value": 1750, "unit": "rpm"}
